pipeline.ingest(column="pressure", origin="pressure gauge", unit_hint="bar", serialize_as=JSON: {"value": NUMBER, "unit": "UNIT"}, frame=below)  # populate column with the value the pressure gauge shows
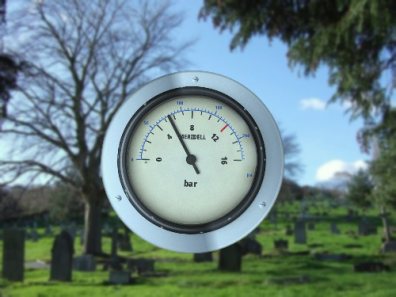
{"value": 5.5, "unit": "bar"}
